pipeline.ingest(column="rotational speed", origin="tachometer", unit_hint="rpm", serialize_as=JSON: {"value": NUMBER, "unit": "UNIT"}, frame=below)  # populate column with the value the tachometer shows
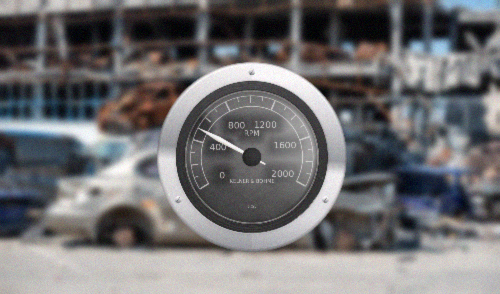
{"value": 500, "unit": "rpm"}
